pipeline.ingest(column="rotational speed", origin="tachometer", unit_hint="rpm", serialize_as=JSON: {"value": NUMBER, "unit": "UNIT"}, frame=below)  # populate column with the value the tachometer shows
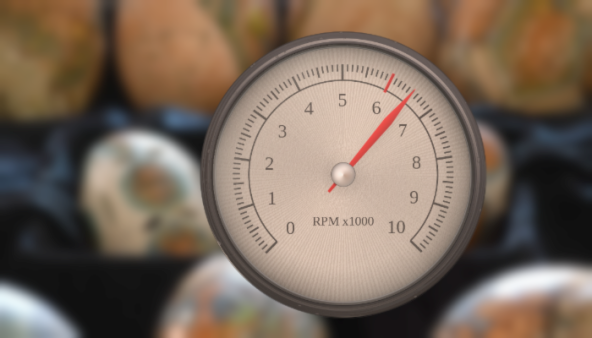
{"value": 6500, "unit": "rpm"}
